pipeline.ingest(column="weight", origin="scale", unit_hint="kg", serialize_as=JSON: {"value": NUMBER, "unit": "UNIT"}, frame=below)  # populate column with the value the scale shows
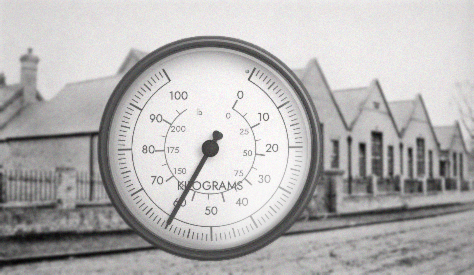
{"value": 60, "unit": "kg"}
